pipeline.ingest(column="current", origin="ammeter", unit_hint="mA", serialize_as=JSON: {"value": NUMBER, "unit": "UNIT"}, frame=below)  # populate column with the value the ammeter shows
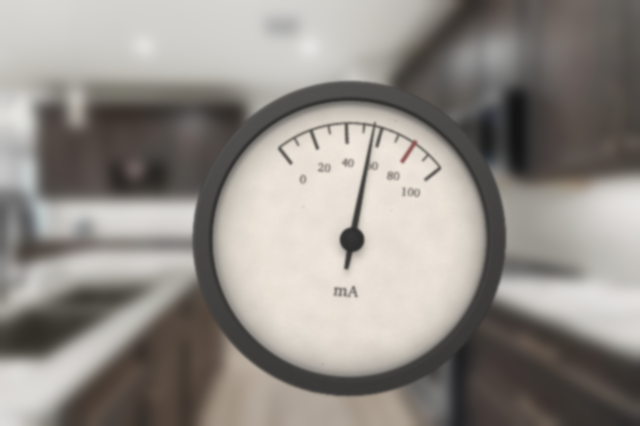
{"value": 55, "unit": "mA"}
